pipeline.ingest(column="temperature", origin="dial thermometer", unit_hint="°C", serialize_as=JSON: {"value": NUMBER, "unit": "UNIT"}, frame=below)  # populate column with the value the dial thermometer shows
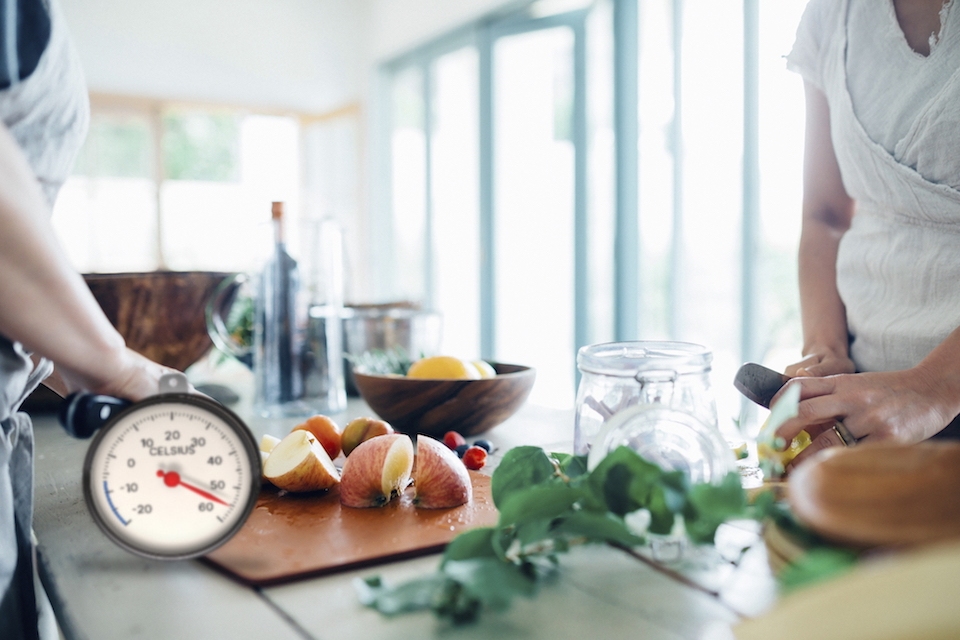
{"value": 55, "unit": "°C"}
